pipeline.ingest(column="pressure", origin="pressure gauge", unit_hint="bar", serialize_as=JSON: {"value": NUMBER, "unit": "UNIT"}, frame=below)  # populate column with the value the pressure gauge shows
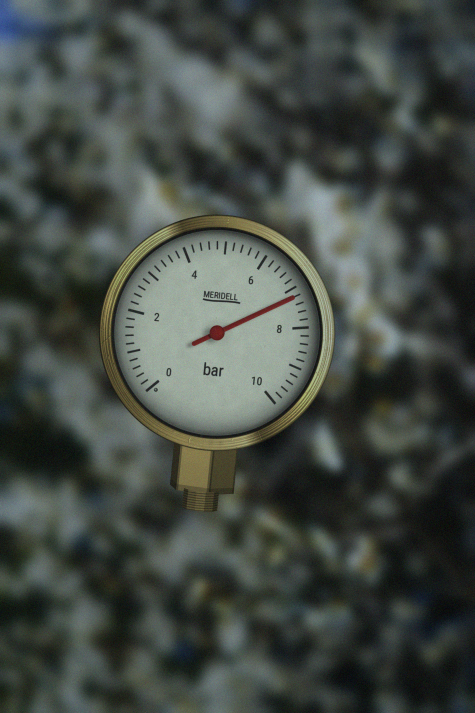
{"value": 7.2, "unit": "bar"}
